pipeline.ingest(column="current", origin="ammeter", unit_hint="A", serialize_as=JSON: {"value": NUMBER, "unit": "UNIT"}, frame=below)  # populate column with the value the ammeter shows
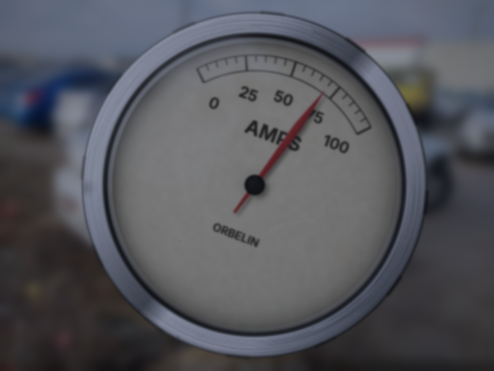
{"value": 70, "unit": "A"}
